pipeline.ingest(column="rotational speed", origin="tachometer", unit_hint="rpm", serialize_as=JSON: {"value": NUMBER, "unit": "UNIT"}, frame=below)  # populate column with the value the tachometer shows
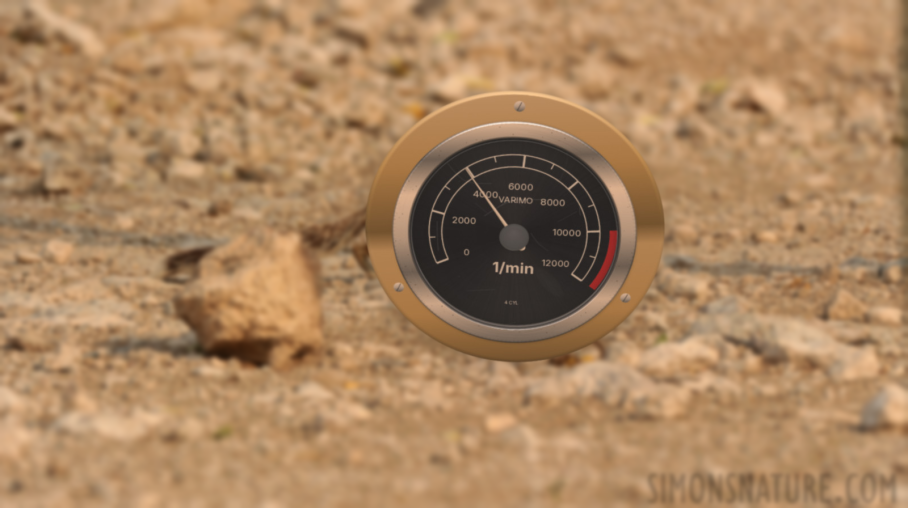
{"value": 4000, "unit": "rpm"}
